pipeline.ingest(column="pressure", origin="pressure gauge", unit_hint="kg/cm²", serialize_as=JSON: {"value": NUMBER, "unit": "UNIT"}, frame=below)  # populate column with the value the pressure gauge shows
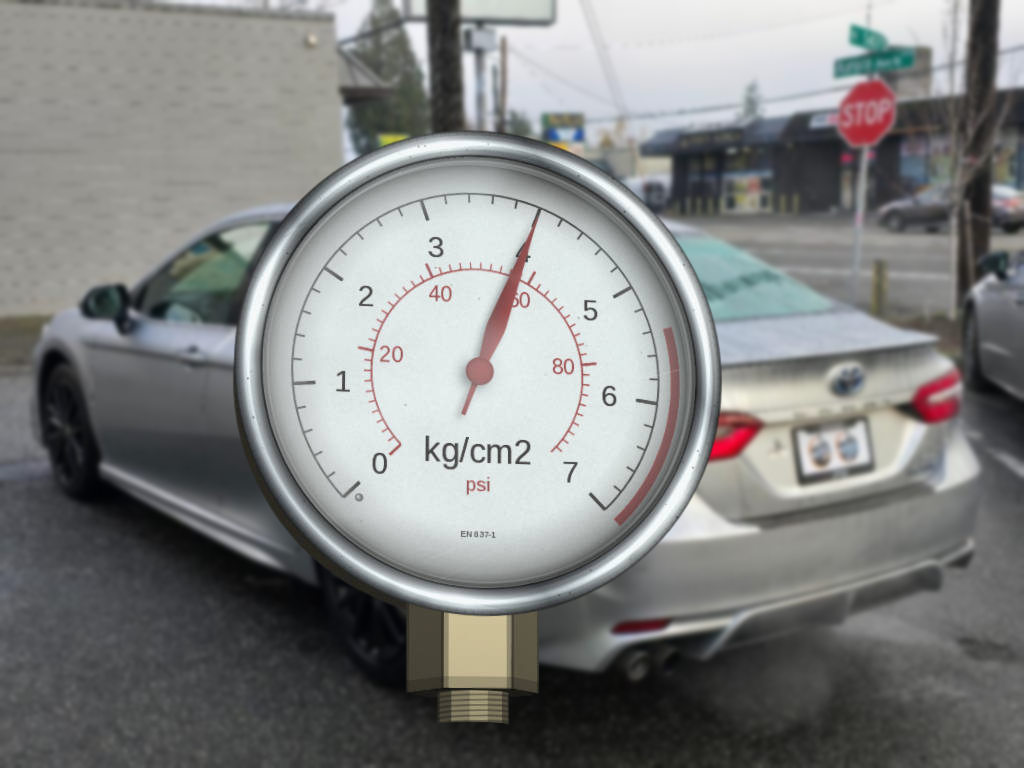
{"value": 4, "unit": "kg/cm²"}
